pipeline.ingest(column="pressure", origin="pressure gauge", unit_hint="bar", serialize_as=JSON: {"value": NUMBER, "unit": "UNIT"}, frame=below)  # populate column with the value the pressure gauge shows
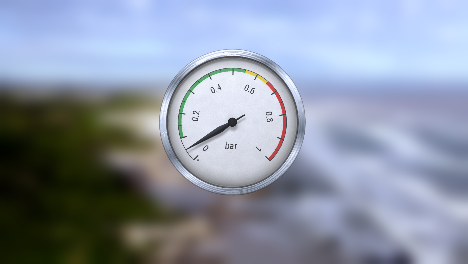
{"value": 0.05, "unit": "bar"}
